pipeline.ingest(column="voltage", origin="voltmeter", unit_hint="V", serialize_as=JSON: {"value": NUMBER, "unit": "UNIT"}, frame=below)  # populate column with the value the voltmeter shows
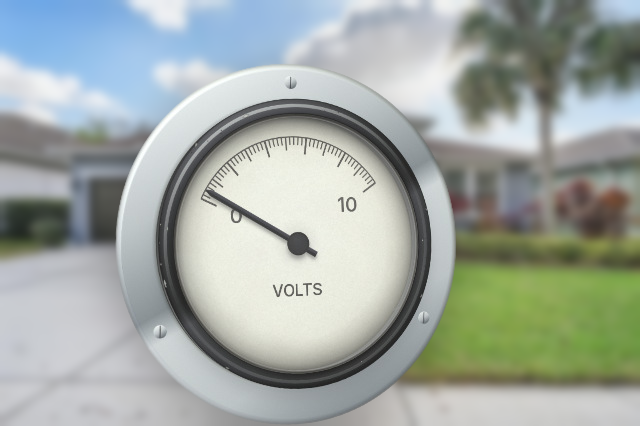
{"value": 0.4, "unit": "V"}
